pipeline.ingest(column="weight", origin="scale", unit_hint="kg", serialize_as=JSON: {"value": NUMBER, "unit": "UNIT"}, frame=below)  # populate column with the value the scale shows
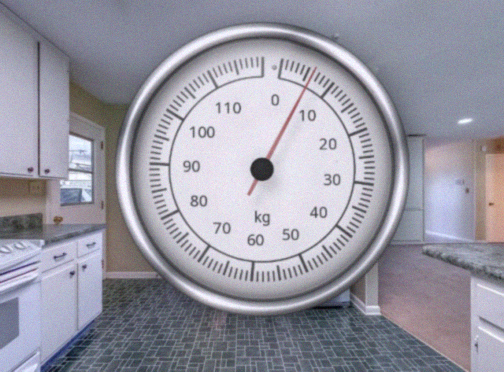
{"value": 6, "unit": "kg"}
